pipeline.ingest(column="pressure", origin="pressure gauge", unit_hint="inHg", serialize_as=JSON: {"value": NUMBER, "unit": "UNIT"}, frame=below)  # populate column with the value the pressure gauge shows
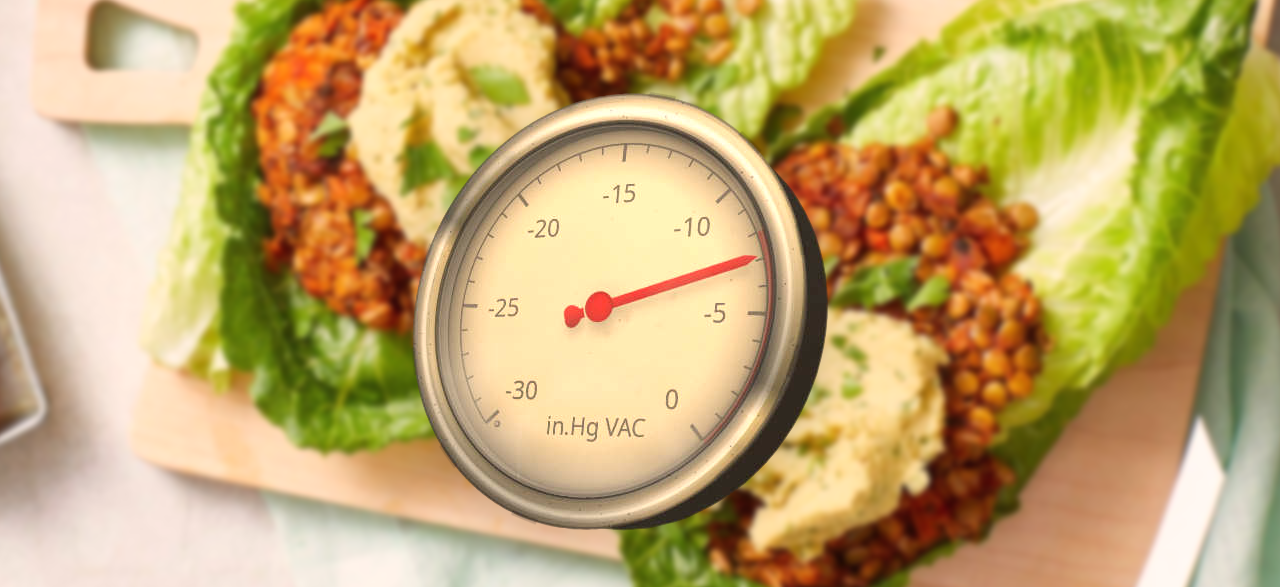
{"value": -7, "unit": "inHg"}
